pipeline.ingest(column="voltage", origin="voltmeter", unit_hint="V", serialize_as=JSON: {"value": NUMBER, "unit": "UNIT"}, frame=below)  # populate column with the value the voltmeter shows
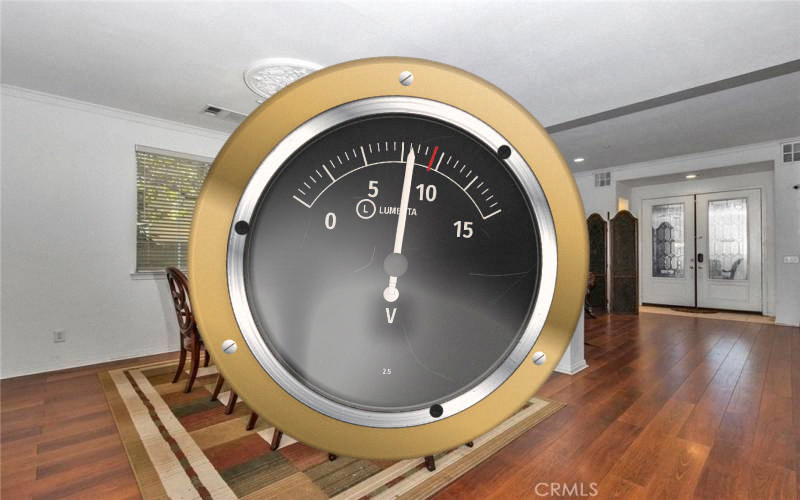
{"value": 8, "unit": "V"}
